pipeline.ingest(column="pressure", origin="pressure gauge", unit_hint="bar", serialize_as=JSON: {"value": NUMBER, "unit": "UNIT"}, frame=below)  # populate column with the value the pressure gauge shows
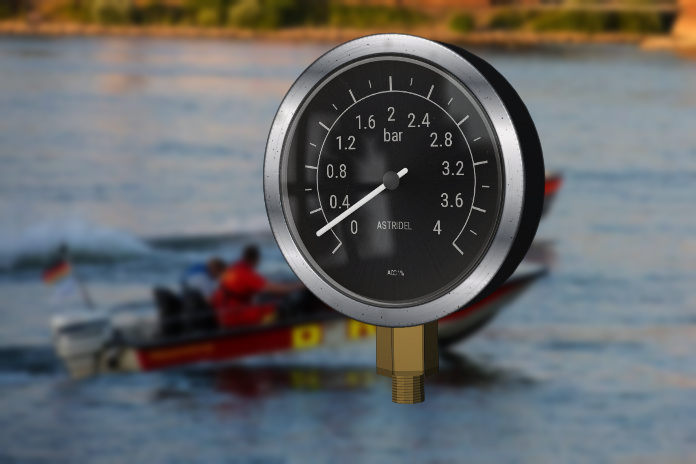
{"value": 0.2, "unit": "bar"}
